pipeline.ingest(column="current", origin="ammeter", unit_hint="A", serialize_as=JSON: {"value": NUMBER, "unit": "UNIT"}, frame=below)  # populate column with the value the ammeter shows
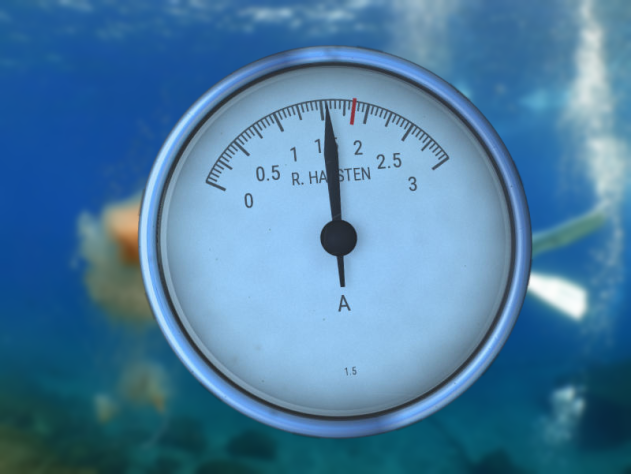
{"value": 1.55, "unit": "A"}
